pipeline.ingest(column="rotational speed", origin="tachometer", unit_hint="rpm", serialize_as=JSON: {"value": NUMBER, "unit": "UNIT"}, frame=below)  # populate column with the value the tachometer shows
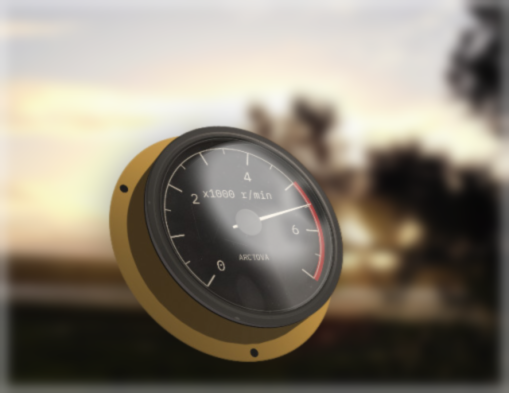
{"value": 5500, "unit": "rpm"}
